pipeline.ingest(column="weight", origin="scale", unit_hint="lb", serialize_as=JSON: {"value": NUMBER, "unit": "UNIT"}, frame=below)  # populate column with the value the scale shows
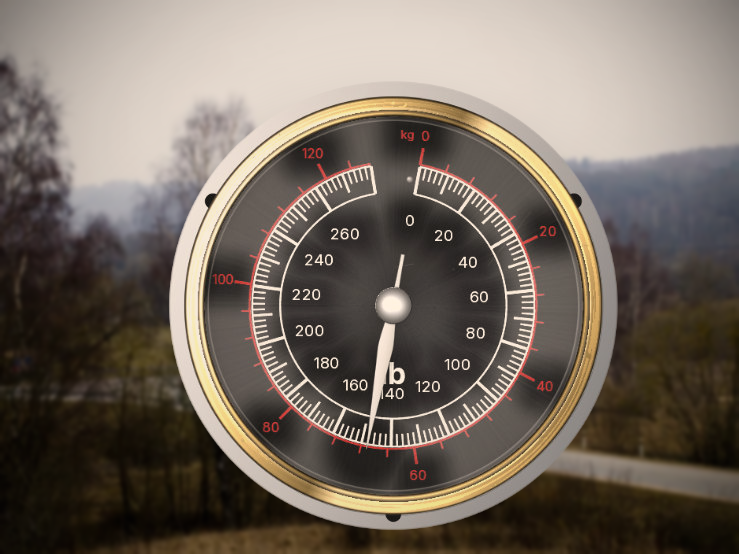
{"value": 148, "unit": "lb"}
